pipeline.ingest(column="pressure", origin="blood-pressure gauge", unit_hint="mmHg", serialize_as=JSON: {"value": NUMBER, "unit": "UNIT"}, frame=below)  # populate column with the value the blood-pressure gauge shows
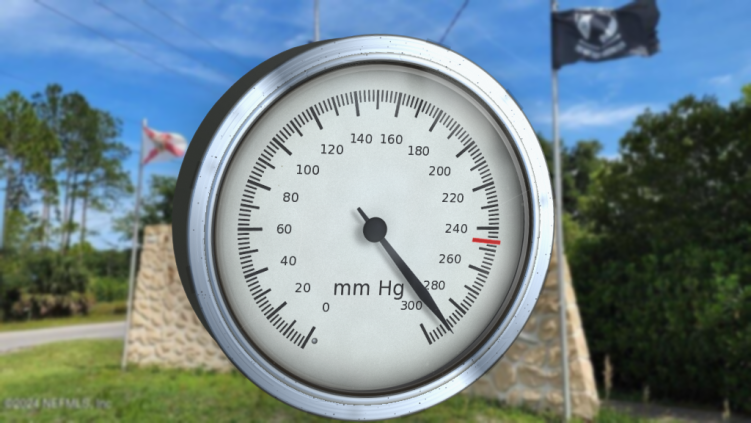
{"value": 290, "unit": "mmHg"}
